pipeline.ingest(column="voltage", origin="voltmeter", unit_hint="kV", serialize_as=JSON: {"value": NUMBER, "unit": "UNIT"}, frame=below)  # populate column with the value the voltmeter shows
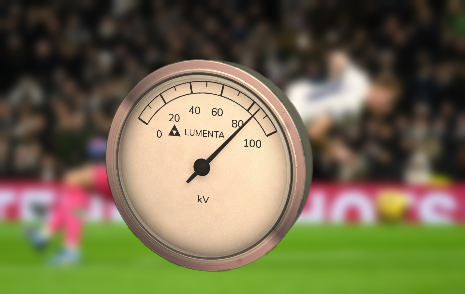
{"value": 85, "unit": "kV"}
